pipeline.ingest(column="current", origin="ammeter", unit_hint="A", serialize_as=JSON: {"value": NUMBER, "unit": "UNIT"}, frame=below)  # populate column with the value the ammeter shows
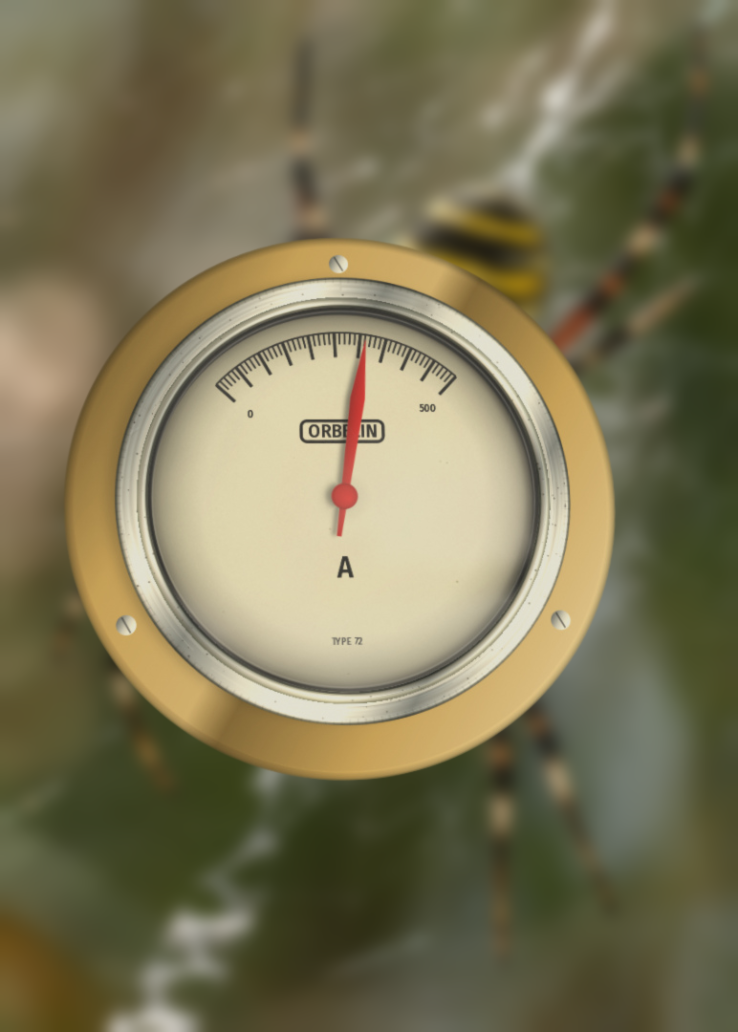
{"value": 310, "unit": "A"}
